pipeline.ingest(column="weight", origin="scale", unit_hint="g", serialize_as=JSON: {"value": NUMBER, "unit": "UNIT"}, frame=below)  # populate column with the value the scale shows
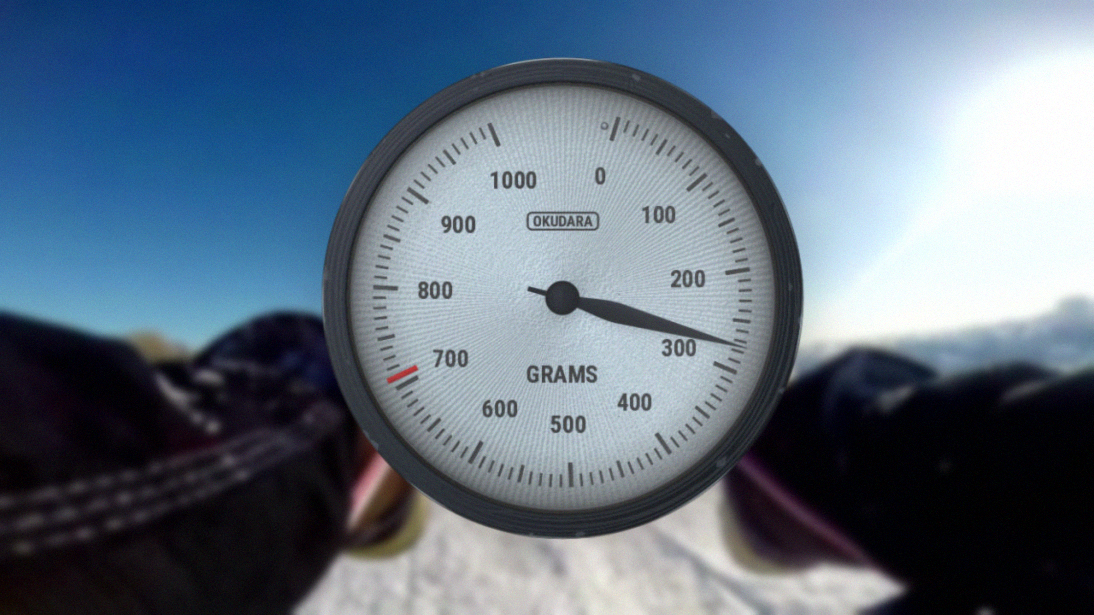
{"value": 275, "unit": "g"}
